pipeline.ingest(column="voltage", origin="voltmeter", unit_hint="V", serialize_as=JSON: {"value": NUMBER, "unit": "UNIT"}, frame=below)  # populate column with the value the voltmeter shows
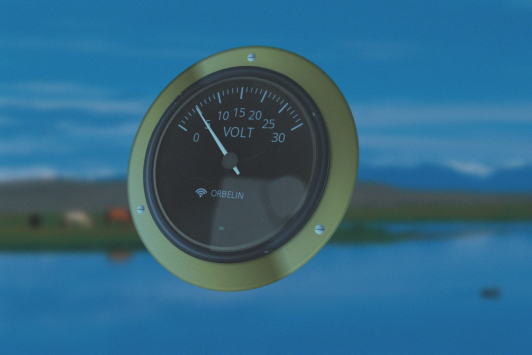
{"value": 5, "unit": "V"}
